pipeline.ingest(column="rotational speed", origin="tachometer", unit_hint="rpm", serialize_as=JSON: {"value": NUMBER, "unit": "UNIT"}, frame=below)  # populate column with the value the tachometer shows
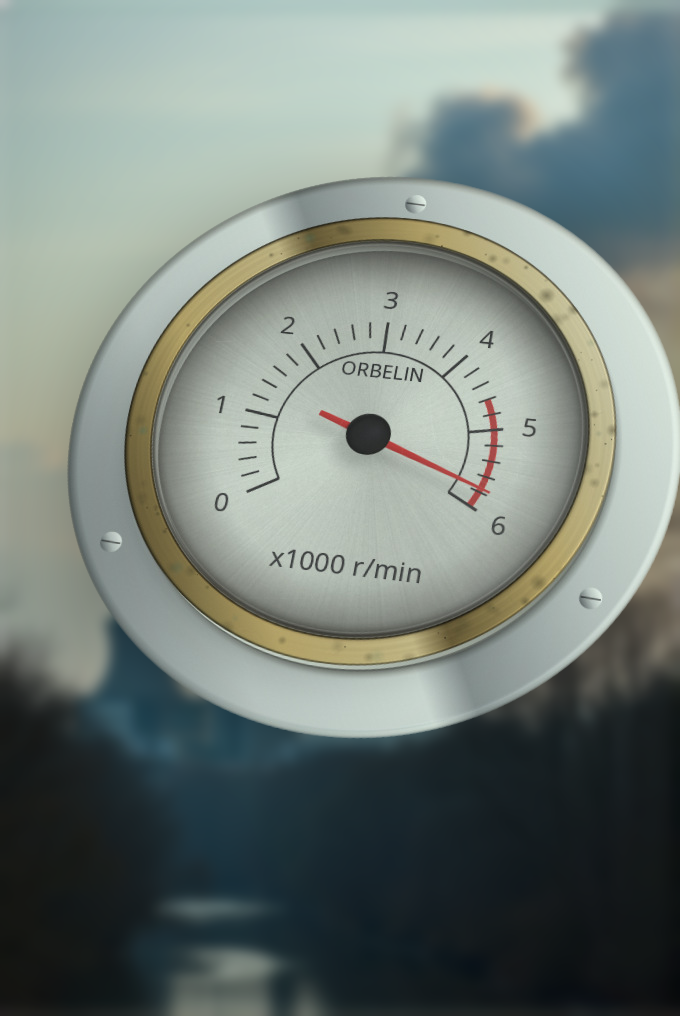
{"value": 5800, "unit": "rpm"}
